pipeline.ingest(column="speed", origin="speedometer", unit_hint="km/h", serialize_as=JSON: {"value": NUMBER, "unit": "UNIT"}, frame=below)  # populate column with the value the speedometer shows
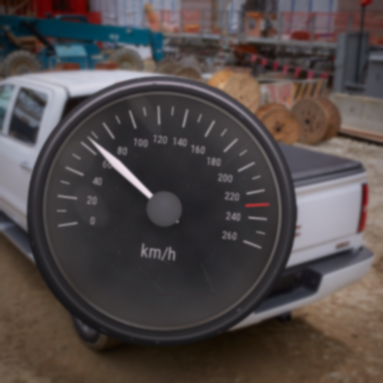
{"value": 65, "unit": "km/h"}
